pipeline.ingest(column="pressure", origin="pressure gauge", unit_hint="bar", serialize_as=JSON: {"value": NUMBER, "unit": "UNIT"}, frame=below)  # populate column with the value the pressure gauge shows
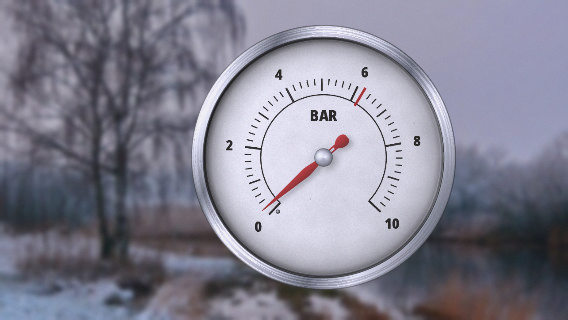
{"value": 0.2, "unit": "bar"}
